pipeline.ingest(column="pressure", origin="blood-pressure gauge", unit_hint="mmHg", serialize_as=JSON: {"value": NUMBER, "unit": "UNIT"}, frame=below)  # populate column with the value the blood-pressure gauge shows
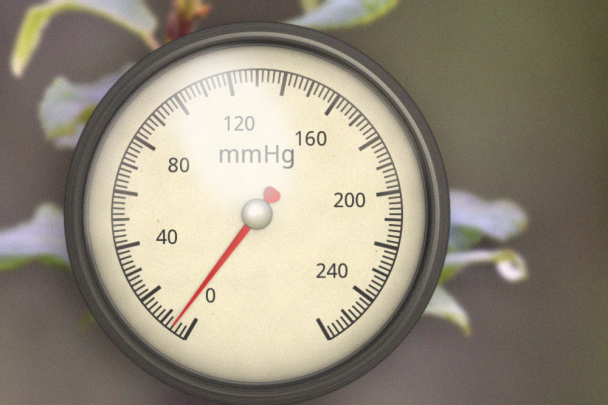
{"value": 6, "unit": "mmHg"}
